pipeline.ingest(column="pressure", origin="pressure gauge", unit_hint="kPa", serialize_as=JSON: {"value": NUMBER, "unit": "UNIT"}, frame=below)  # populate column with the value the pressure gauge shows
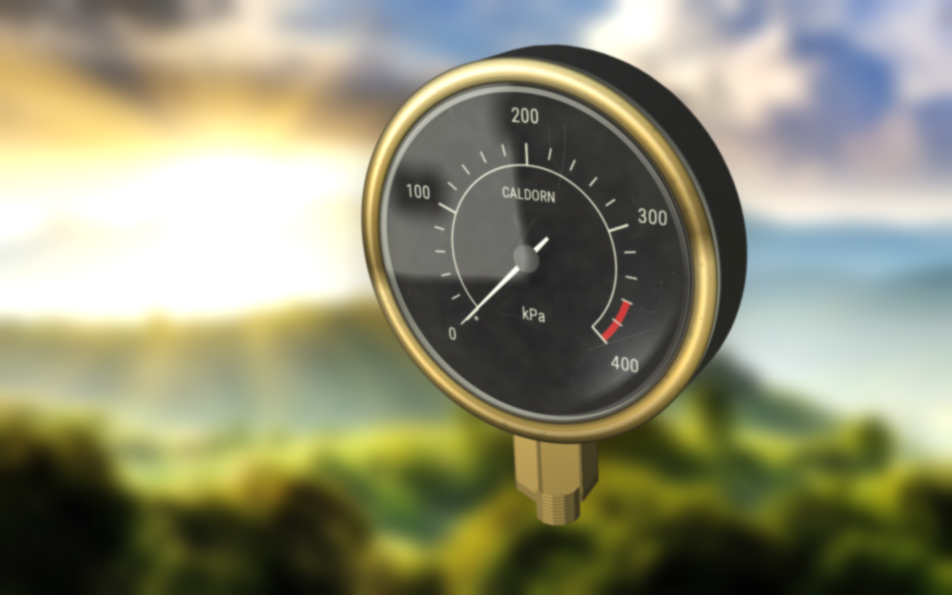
{"value": 0, "unit": "kPa"}
